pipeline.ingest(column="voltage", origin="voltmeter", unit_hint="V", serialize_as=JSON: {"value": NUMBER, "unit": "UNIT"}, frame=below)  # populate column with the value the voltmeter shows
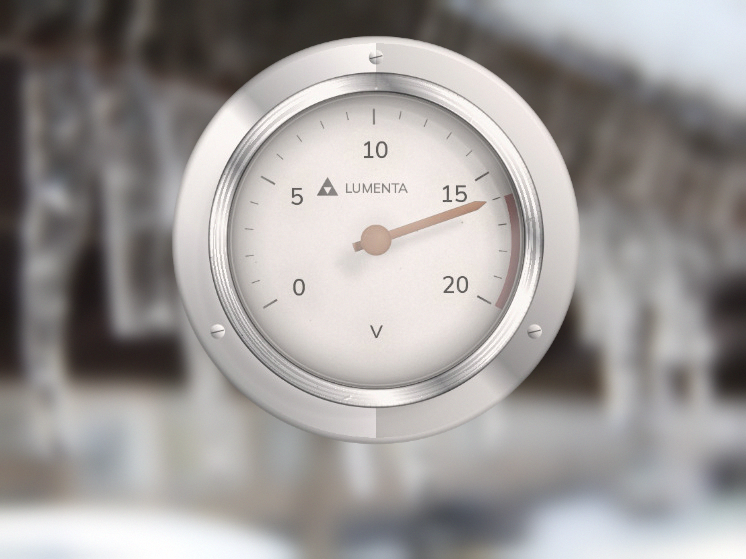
{"value": 16, "unit": "V"}
